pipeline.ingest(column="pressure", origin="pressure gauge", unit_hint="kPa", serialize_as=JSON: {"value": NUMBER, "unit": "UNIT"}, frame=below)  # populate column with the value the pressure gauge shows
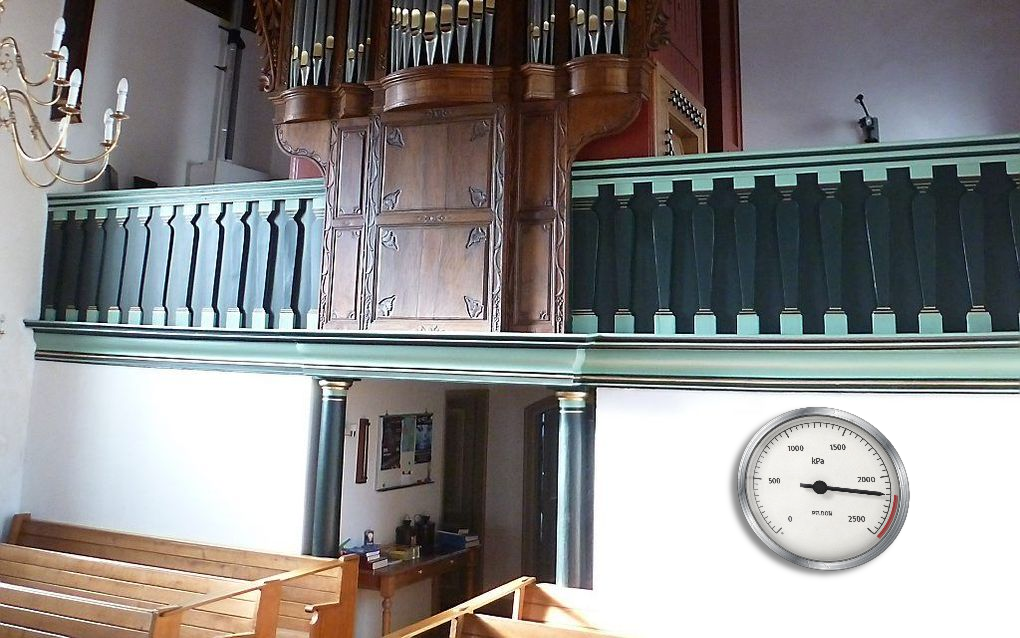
{"value": 2150, "unit": "kPa"}
